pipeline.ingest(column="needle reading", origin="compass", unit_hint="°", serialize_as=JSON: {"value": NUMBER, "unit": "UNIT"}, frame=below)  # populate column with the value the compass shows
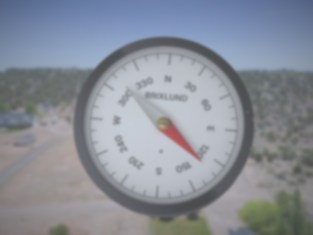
{"value": 130, "unit": "°"}
